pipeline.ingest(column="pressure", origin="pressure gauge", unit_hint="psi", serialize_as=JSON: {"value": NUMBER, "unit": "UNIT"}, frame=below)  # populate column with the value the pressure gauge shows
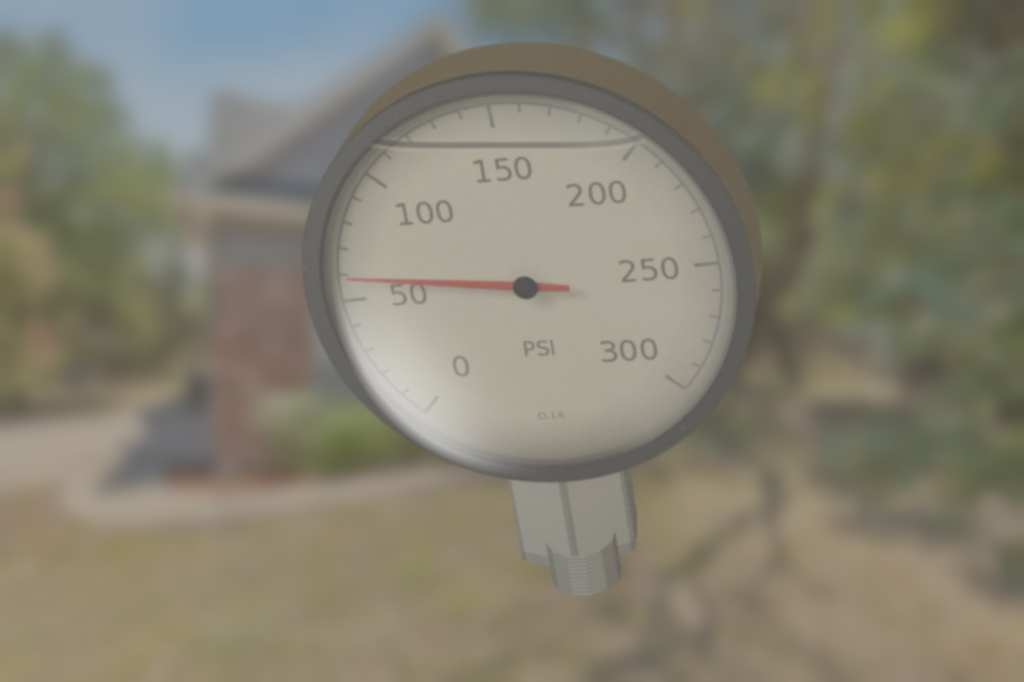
{"value": 60, "unit": "psi"}
